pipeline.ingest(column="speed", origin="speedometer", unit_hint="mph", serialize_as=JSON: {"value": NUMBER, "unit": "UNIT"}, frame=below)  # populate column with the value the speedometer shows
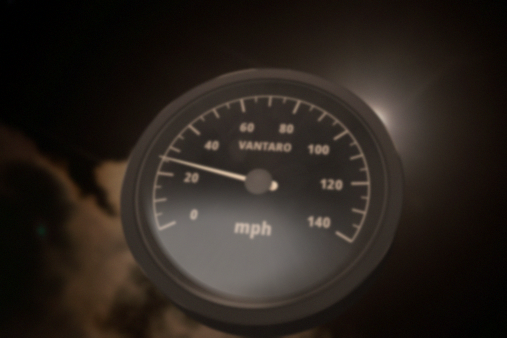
{"value": 25, "unit": "mph"}
